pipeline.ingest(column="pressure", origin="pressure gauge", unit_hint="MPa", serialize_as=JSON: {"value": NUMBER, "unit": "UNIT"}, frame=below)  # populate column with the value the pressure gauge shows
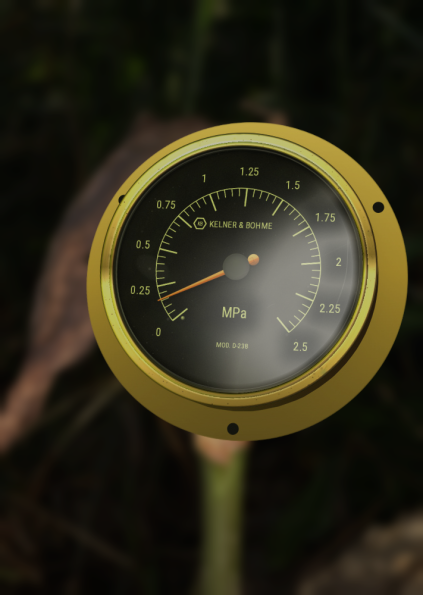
{"value": 0.15, "unit": "MPa"}
